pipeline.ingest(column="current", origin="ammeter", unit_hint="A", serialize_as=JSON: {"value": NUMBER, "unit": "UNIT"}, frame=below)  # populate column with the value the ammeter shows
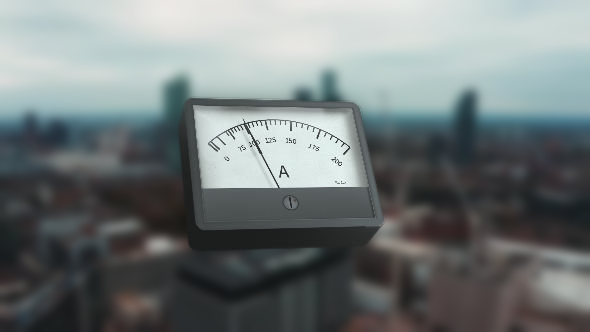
{"value": 100, "unit": "A"}
